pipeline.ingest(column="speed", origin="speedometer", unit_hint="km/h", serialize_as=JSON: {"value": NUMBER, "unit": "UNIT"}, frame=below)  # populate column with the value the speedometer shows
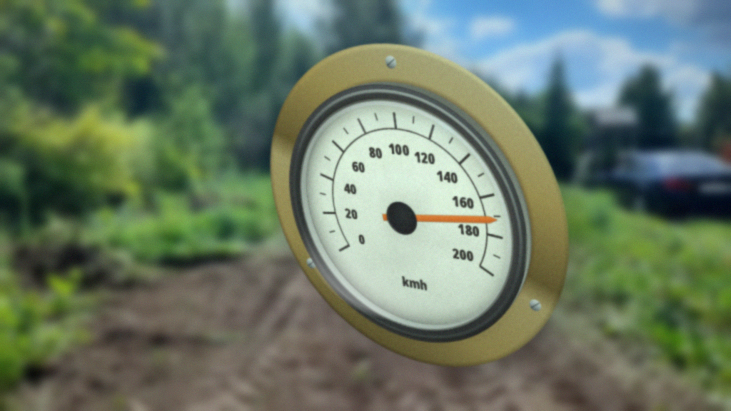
{"value": 170, "unit": "km/h"}
